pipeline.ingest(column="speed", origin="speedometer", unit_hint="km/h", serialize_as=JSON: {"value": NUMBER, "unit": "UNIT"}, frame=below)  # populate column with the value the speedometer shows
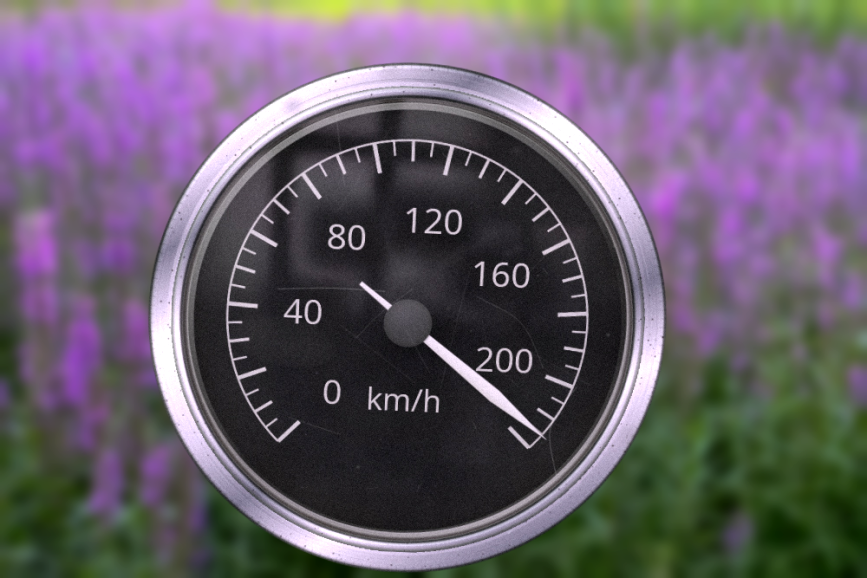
{"value": 215, "unit": "km/h"}
